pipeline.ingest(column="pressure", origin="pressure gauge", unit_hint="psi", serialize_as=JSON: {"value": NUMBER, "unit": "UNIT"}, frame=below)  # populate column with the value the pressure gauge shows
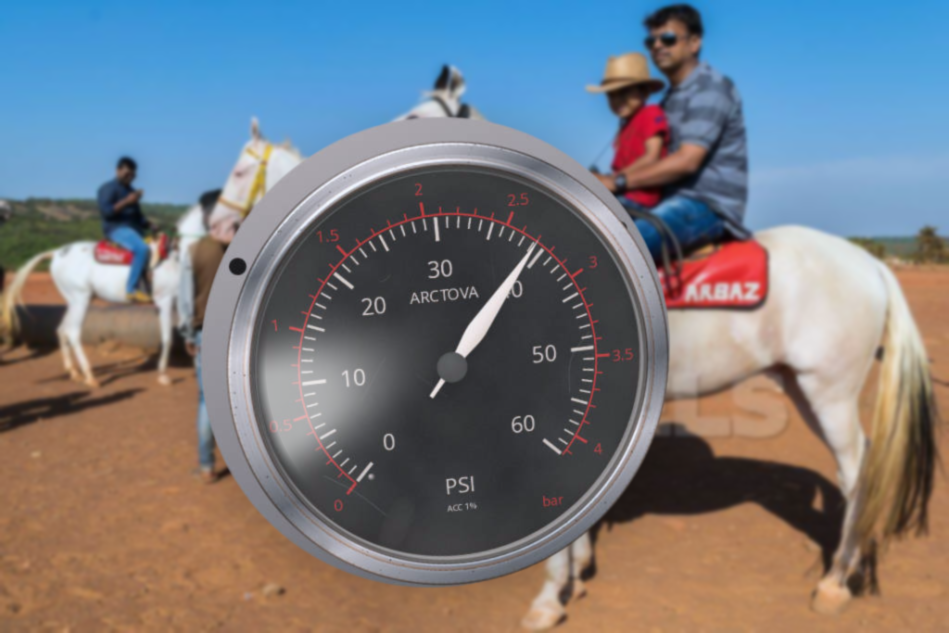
{"value": 39, "unit": "psi"}
